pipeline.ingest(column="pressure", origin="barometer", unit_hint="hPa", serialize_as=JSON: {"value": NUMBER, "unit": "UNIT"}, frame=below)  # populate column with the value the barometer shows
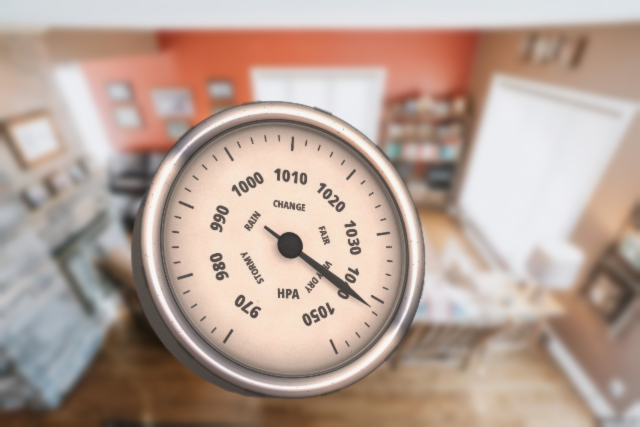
{"value": 1042, "unit": "hPa"}
